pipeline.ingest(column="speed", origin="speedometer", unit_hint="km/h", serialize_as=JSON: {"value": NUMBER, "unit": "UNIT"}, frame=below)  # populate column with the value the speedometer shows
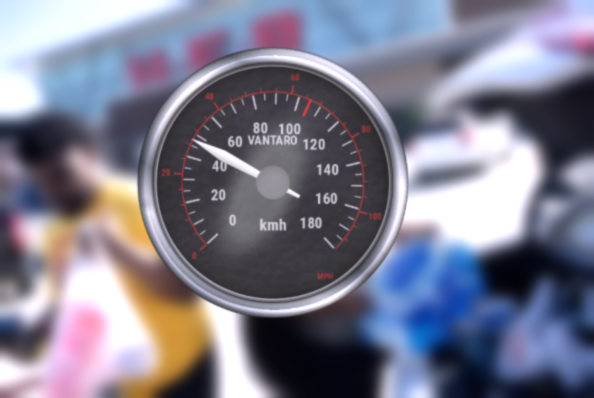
{"value": 47.5, "unit": "km/h"}
